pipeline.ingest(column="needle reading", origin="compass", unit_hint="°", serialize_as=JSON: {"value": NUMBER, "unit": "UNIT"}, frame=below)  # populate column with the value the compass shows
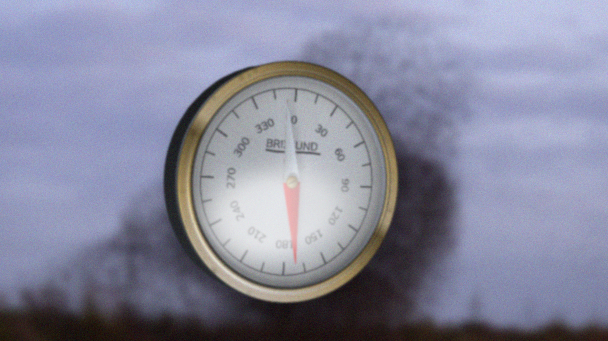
{"value": 172.5, "unit": "°"}
